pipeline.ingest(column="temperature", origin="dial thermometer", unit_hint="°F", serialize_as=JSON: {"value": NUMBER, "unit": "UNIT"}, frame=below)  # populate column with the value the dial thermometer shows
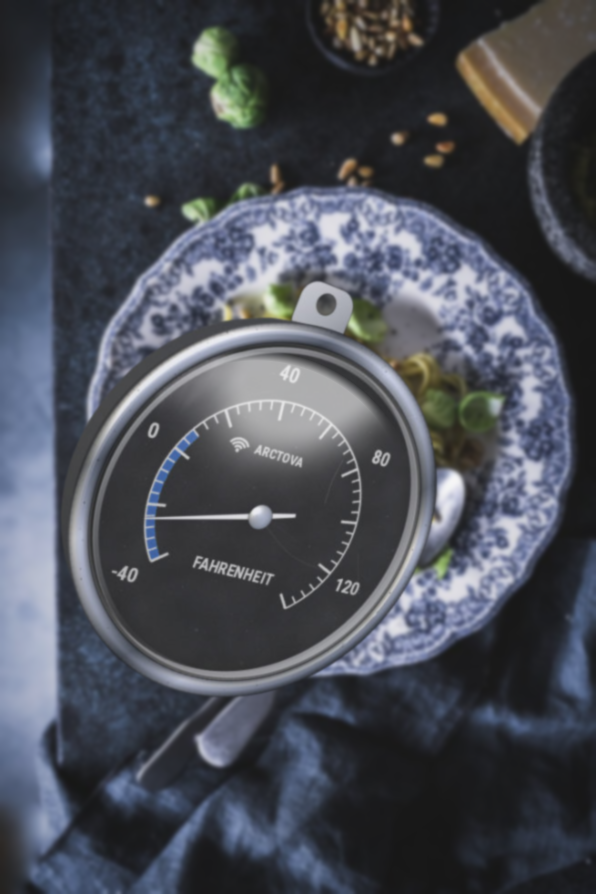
{"value": -24, "unit": "°F"}
